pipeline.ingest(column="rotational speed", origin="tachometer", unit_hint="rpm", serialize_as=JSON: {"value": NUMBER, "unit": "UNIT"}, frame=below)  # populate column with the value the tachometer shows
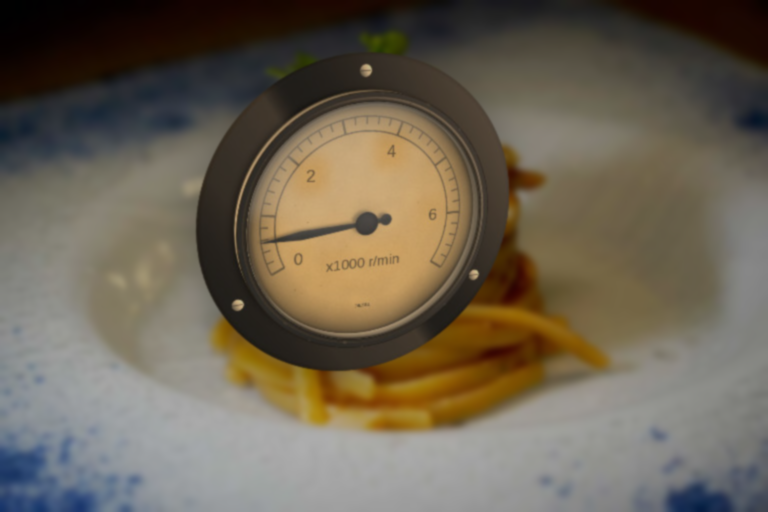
{"value": 600, "unit": "rpm"}
